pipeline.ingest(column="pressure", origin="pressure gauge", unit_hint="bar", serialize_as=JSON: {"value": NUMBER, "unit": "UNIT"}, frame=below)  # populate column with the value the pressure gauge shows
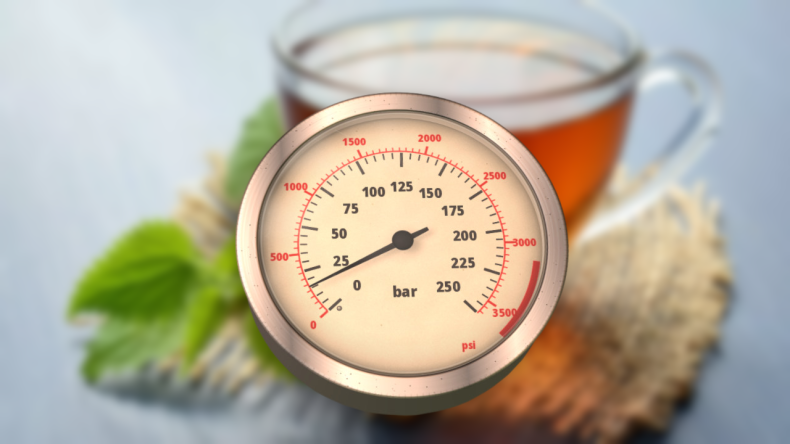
{"value": 15, "unit": "bar"}
